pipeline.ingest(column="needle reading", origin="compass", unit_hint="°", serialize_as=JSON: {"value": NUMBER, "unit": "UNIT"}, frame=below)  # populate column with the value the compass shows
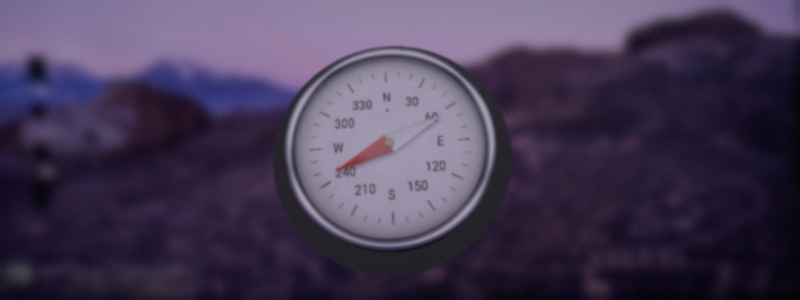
{"value": 245, "unit": "°"}
